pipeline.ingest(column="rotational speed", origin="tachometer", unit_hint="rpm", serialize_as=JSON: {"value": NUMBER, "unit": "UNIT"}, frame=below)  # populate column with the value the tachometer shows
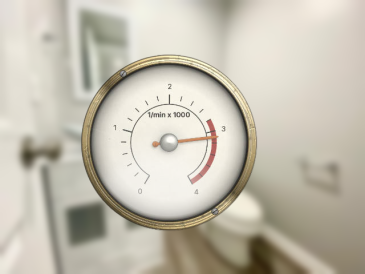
{"value": 3100, "unit": "rpm"}
